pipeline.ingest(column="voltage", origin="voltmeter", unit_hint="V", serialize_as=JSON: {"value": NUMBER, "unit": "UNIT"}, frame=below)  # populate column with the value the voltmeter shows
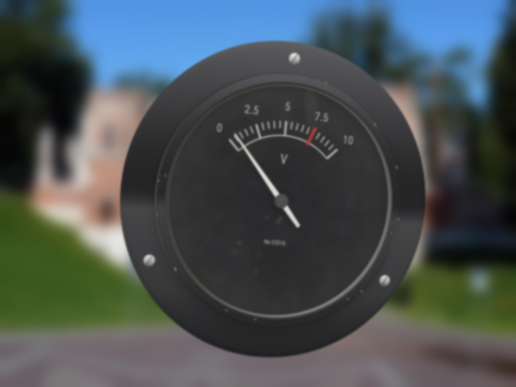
{"value": 0.5, "unit": "V"}
